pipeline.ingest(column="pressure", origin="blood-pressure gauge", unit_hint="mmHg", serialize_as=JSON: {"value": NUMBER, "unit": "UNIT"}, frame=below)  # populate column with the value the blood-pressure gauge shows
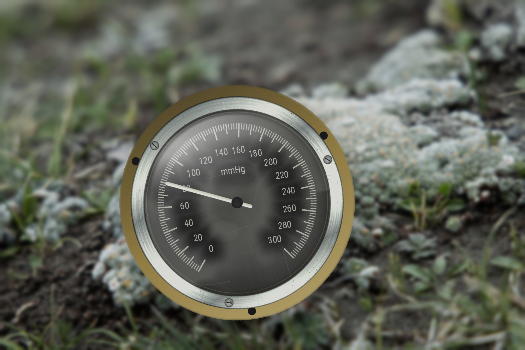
{"value": 80, "unit": "mmHg"}
